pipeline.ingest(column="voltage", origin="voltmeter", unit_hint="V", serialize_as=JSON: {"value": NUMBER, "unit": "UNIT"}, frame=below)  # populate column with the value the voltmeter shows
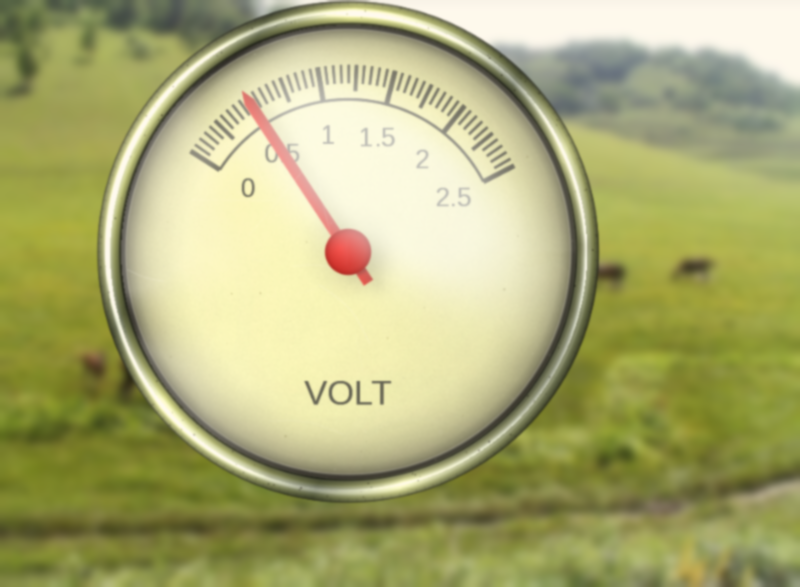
{"value": 0.5, "unit": "V"}
